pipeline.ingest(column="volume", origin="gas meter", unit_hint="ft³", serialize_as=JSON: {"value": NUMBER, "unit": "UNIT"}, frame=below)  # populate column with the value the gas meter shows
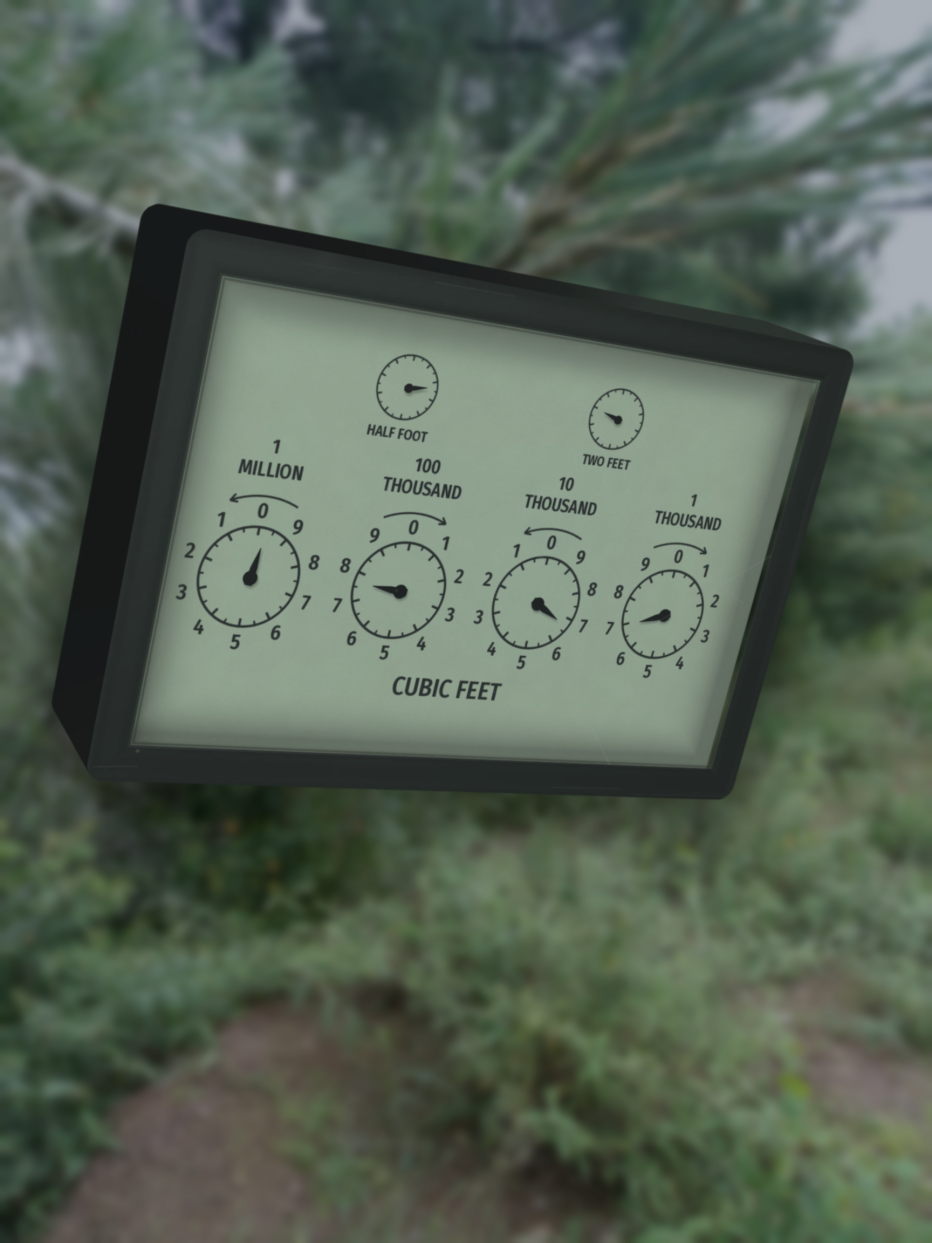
{"value": 976700, "unit": "ft³"}
